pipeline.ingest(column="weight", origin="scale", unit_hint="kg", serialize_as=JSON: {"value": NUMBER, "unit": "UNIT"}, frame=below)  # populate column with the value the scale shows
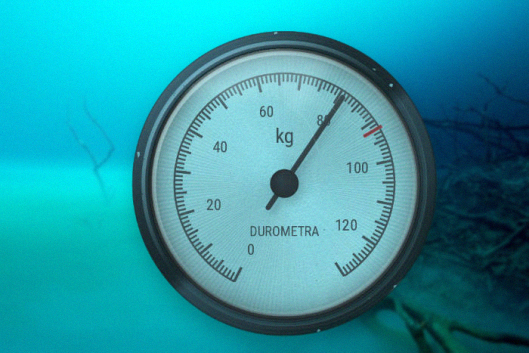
{"value": 81, "unit": "kg"}
